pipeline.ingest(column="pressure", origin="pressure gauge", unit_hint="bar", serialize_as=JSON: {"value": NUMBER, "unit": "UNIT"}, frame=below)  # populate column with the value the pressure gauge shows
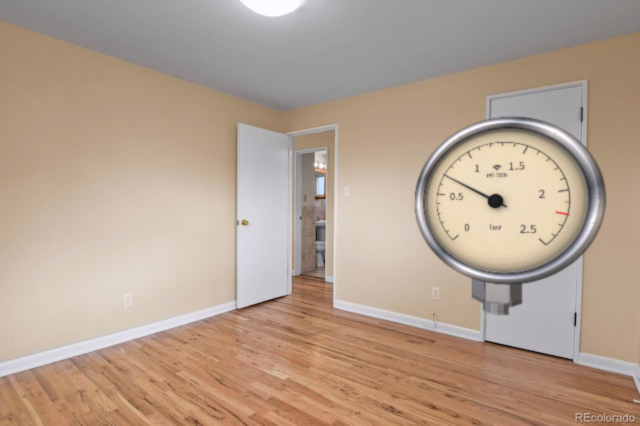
{"value": 0.7, "unit": "bar"}
